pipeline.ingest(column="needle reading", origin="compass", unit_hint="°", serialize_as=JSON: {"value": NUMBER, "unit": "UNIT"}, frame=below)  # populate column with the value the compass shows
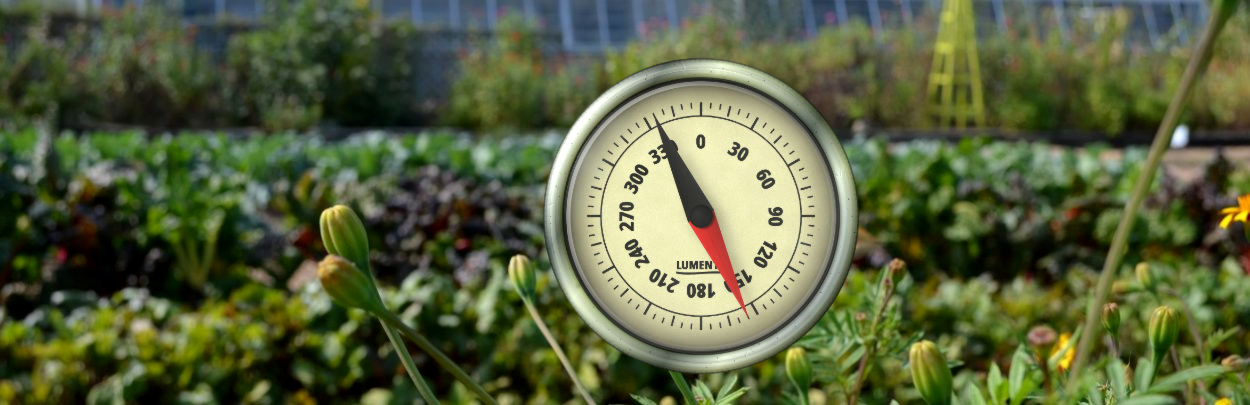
{"value": 155, "unit": "°"}
